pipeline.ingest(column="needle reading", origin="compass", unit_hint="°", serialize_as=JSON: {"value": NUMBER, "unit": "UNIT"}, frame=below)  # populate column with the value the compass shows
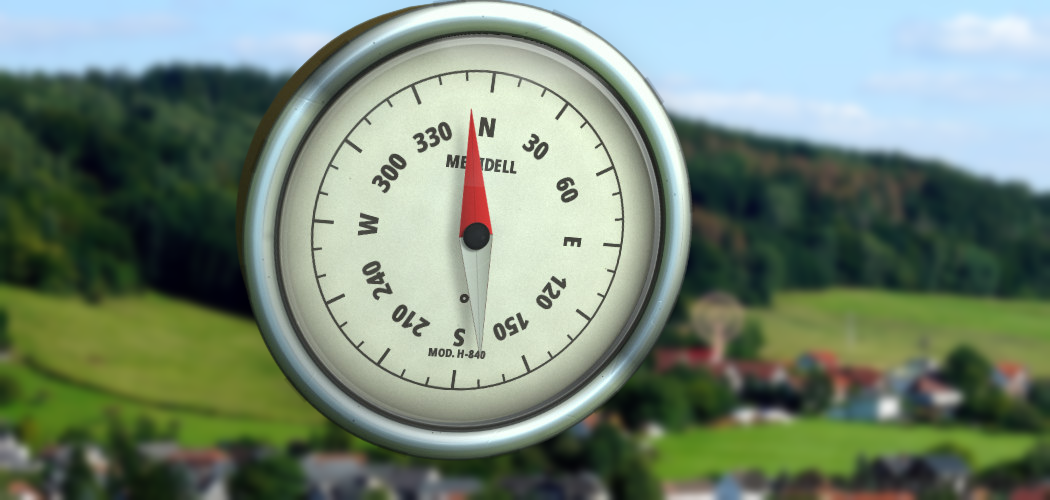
{"value": 350, "unit": "°"}
